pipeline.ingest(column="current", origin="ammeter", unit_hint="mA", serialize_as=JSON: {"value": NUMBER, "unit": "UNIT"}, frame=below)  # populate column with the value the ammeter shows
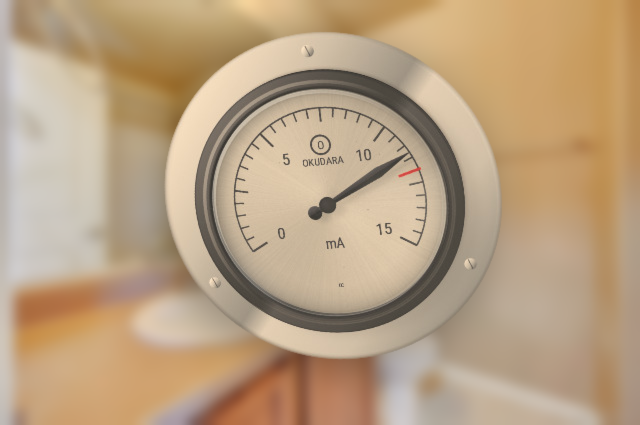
{"value": 11.25, "unit": "mA"}
